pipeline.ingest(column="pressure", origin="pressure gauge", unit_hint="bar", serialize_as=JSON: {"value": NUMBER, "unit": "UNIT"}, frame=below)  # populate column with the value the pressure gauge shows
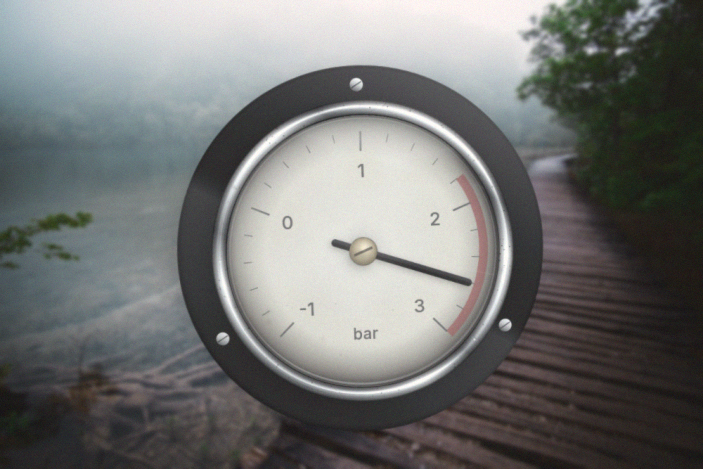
{"value": 2.6, "unit": "bar"}
